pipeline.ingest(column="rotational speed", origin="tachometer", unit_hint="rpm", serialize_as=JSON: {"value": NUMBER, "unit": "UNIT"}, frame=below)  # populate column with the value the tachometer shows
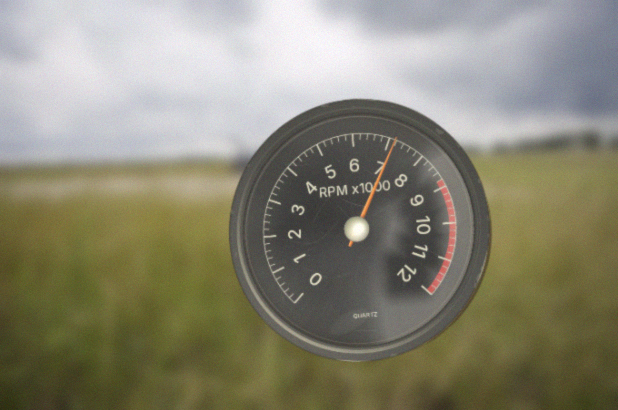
{"value": 7200, "unit": "rpm"}
